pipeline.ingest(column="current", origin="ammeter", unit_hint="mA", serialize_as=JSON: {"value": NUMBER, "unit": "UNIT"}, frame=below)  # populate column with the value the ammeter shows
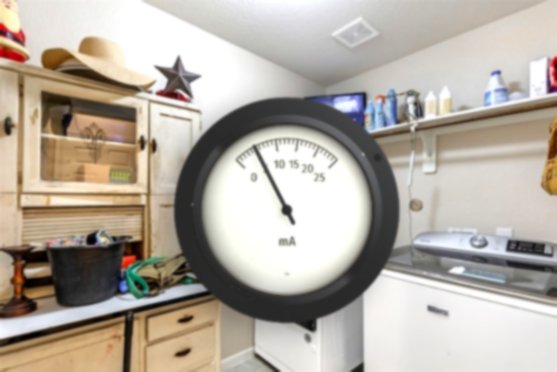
{"value": 5, "unit": "mA"}
